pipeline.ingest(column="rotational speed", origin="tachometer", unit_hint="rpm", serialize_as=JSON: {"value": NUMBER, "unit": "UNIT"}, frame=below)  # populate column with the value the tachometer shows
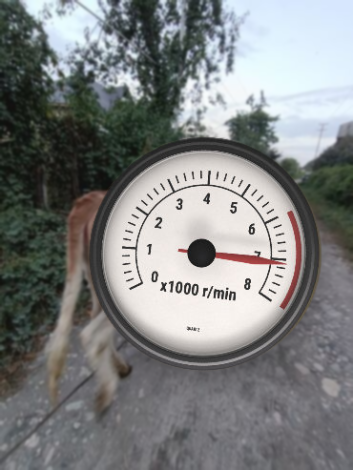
{"value": 7100, "unit": "rpm"}
